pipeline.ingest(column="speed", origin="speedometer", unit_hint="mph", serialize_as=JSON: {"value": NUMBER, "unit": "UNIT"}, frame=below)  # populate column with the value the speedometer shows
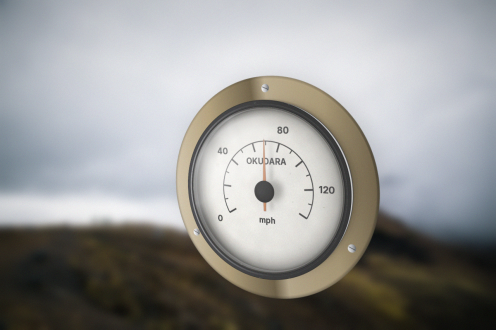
{"value": 70, "unit": "mph"}
